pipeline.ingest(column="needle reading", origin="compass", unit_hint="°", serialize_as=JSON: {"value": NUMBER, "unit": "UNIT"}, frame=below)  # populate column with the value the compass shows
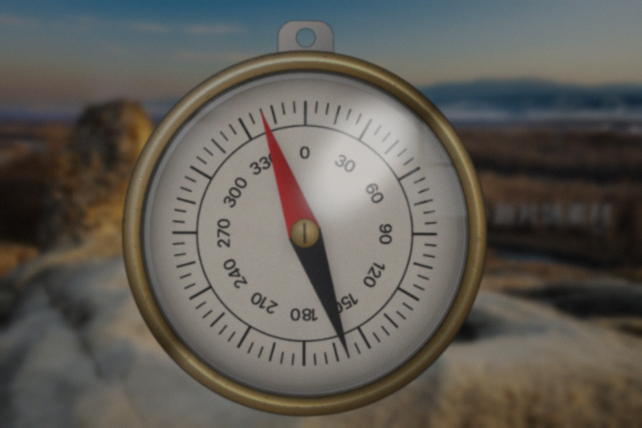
{"value": 340, "unit": "°"}
